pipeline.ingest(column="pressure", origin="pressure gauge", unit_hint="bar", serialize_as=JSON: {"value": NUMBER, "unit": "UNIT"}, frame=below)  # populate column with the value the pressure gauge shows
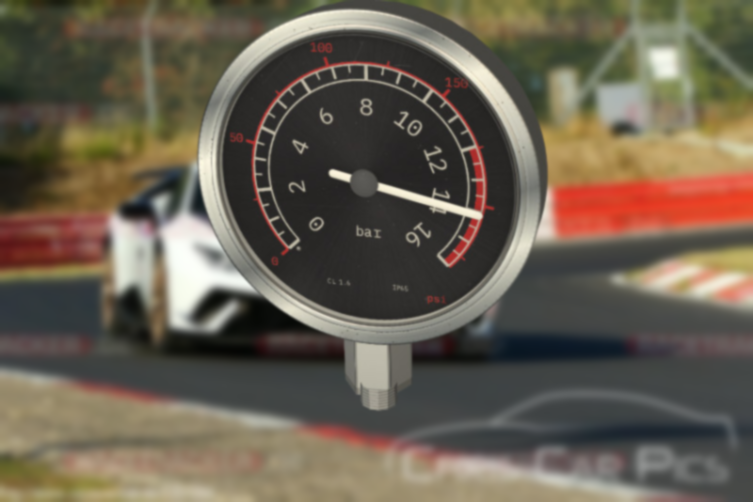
{"value": 14, "unit": "bar"}
